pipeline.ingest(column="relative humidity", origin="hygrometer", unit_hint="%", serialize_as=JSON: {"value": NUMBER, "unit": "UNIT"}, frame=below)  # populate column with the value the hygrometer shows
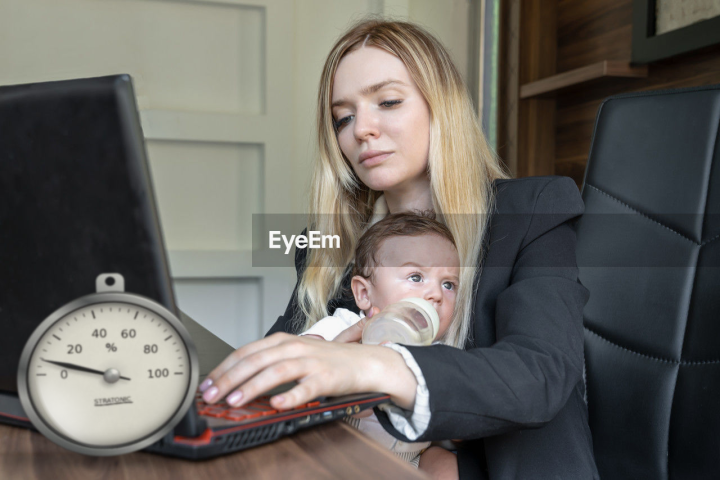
{"value": 8, "unit": "%"}
